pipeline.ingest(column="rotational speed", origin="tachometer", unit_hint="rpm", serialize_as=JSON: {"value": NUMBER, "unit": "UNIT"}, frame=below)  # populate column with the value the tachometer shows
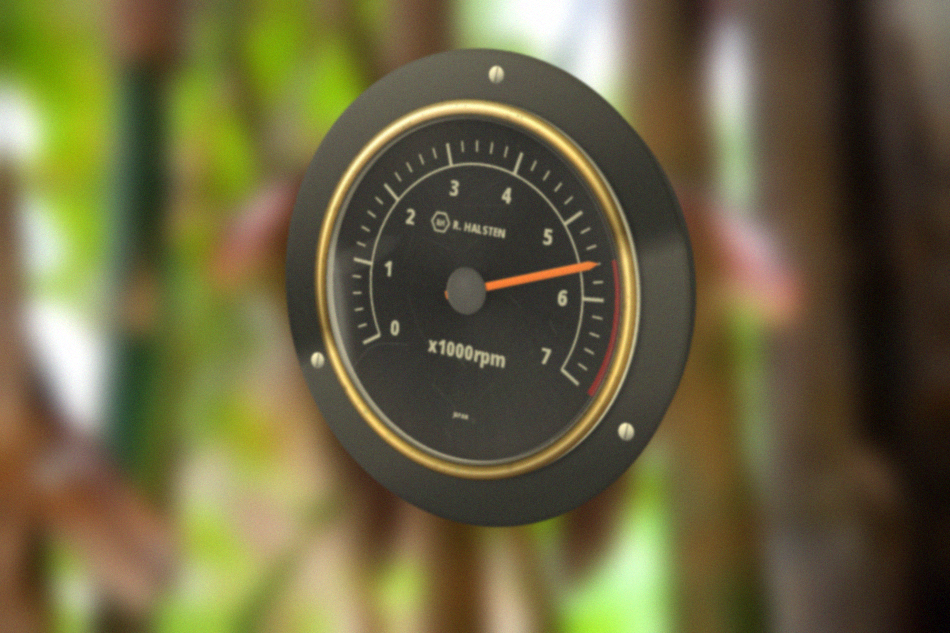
{"value": 5600, "unit": "rpm"}
